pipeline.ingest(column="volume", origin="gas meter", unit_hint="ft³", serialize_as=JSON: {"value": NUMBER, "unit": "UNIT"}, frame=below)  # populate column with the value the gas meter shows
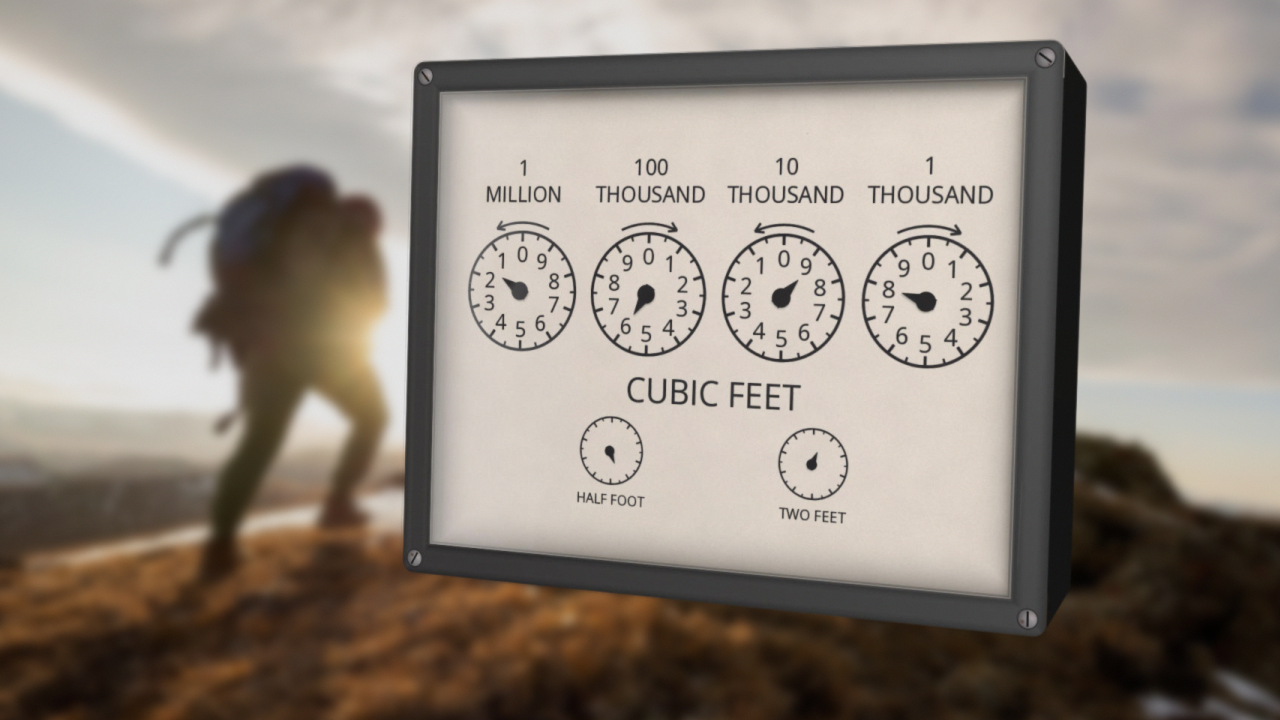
{"value": 158800, "unit": "ft³"}
